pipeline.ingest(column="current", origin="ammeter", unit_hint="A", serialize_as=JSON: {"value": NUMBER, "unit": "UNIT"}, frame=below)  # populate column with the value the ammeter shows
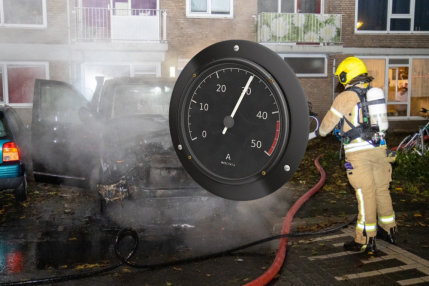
{"value": 30, "unit": "A"}
